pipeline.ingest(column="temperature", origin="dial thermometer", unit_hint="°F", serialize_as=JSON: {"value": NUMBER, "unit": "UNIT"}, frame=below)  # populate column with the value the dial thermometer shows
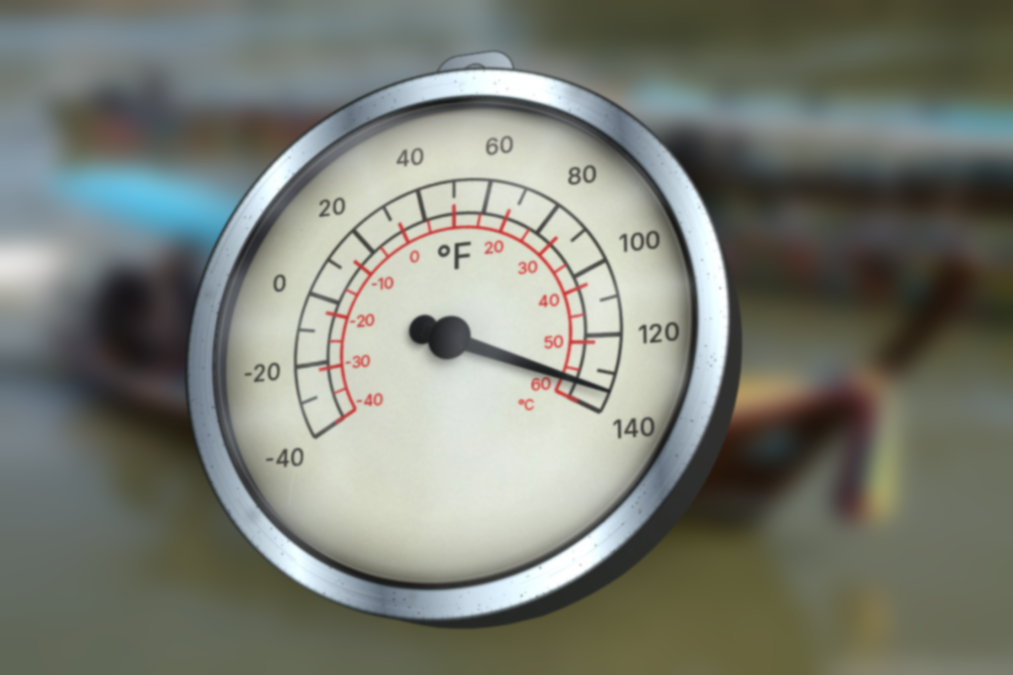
{"value": 135, "unit": "°F"}
